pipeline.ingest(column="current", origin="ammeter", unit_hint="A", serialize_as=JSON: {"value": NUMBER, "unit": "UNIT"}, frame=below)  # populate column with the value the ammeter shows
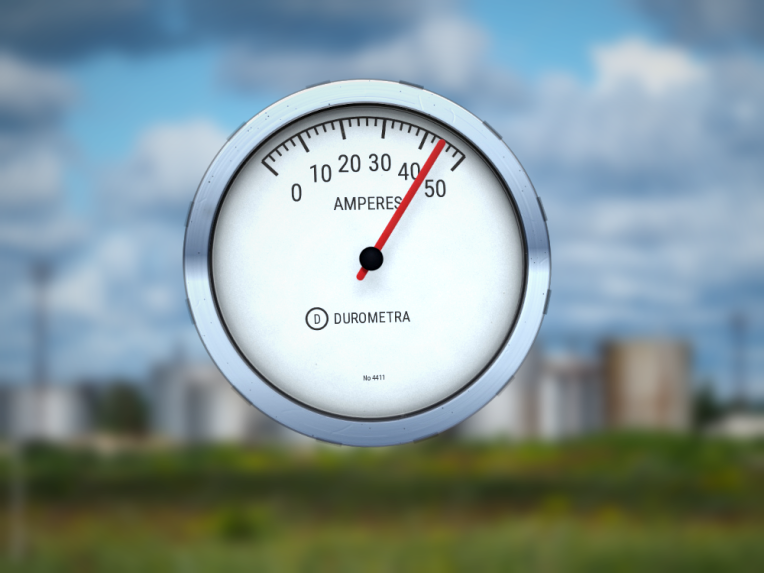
{"value": 44, "unit": "A"}
